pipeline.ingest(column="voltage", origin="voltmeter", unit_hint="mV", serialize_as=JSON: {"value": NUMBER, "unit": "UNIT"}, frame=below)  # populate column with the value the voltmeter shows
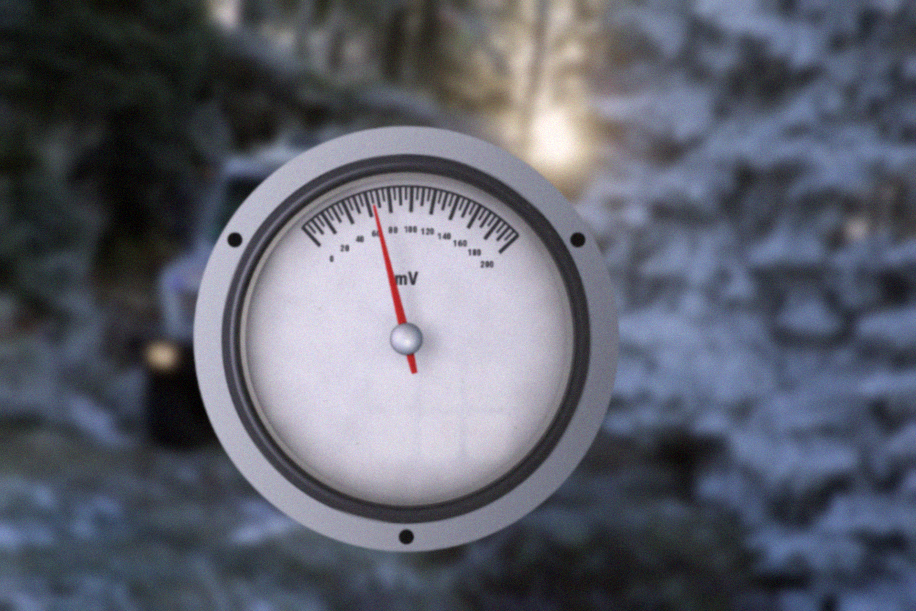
{"value": 65, "unit": "mV"}
